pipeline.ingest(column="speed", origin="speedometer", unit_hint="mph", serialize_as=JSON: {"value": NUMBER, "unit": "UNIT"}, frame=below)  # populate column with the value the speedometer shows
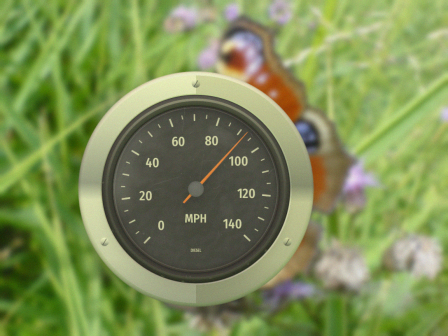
{"value": 92.5, "unit": "mph"}
